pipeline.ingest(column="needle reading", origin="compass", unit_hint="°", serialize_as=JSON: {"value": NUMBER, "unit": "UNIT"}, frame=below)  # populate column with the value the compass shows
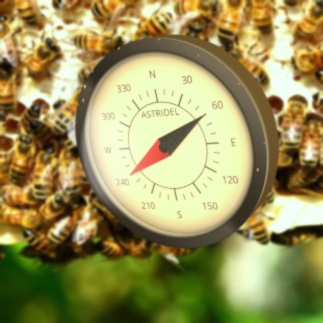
{"value": 240, "unit": "°"}
